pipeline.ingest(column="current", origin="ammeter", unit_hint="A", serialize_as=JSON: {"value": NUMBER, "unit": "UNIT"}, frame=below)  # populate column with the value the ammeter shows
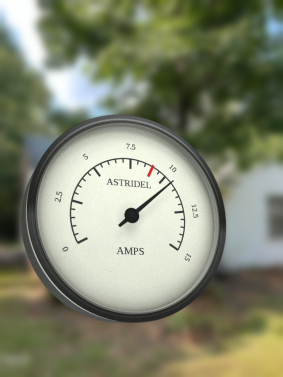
{"value": 10.5, "unit": "A"}
